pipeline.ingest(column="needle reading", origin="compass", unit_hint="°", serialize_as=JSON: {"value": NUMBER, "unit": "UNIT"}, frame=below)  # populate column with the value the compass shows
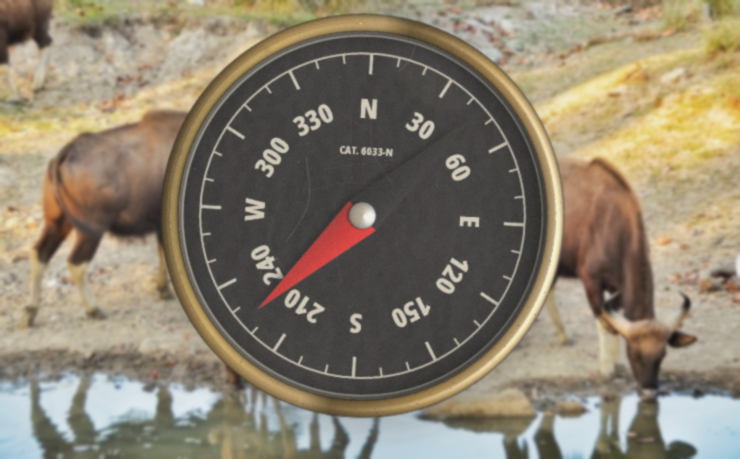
{"value": 225, "unit": "°"}
